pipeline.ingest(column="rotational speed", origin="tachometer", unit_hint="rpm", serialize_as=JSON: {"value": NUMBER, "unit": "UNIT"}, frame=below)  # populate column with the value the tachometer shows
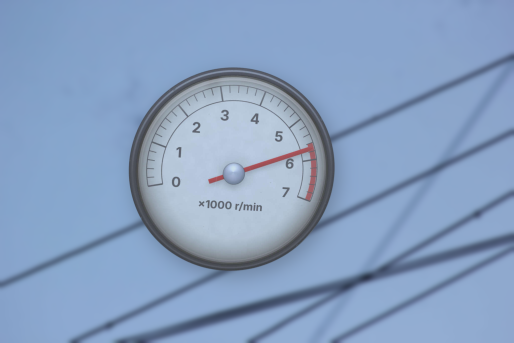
{"value": 5700, "unit": "rpm"}
